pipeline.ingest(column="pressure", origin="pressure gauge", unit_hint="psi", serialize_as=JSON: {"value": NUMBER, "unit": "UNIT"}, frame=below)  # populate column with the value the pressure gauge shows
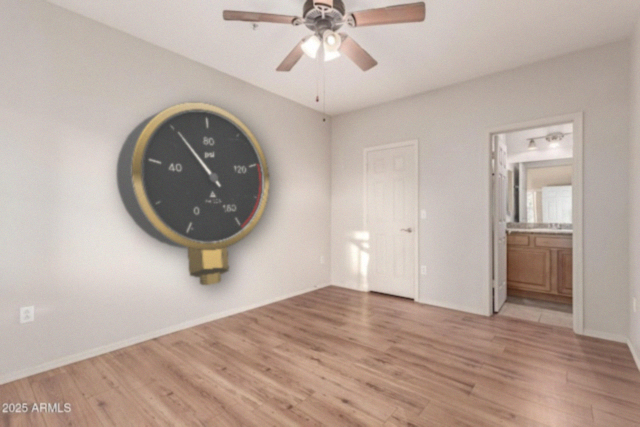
{"value": 60, "unit": "psi"}
